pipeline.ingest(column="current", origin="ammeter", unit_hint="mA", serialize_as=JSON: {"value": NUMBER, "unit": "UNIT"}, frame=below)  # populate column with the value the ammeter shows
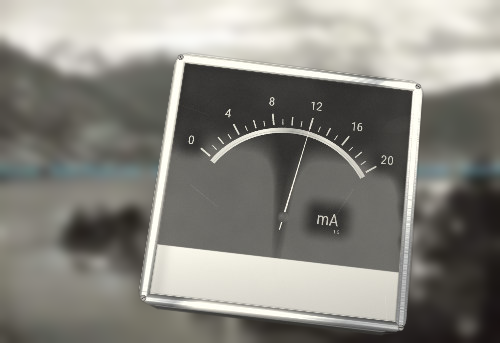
{"value": 12, "unit": "mA"}
